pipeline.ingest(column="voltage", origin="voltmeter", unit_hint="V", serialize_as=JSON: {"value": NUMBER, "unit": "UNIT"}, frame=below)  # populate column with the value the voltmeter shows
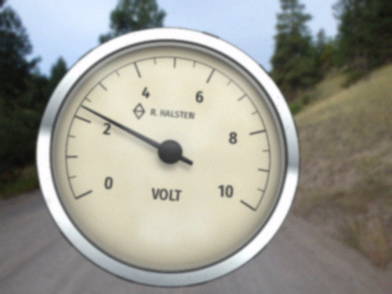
{"value": 2.25, "unit": "V"}
